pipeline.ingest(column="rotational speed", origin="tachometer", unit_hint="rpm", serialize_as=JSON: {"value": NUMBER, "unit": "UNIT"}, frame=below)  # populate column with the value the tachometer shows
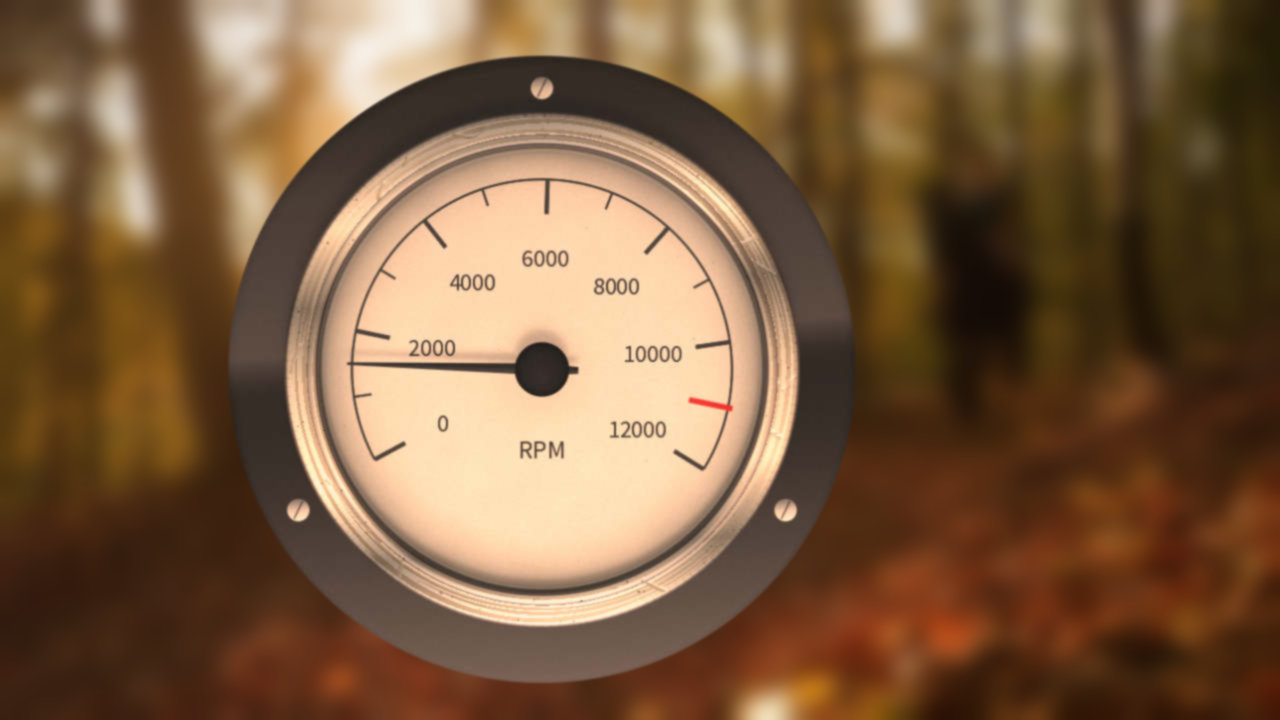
{"value": 1500, "unit": "rpm"}
